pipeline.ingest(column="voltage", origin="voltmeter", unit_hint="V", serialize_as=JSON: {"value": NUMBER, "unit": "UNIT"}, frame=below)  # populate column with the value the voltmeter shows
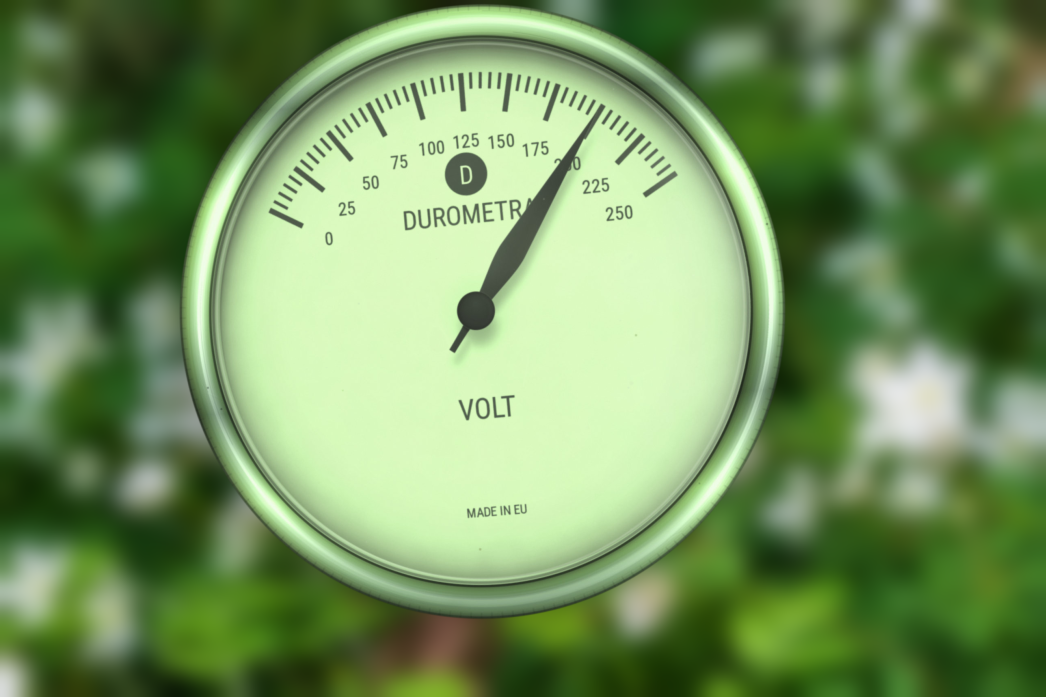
{"value": 200, "unit": "V"}
